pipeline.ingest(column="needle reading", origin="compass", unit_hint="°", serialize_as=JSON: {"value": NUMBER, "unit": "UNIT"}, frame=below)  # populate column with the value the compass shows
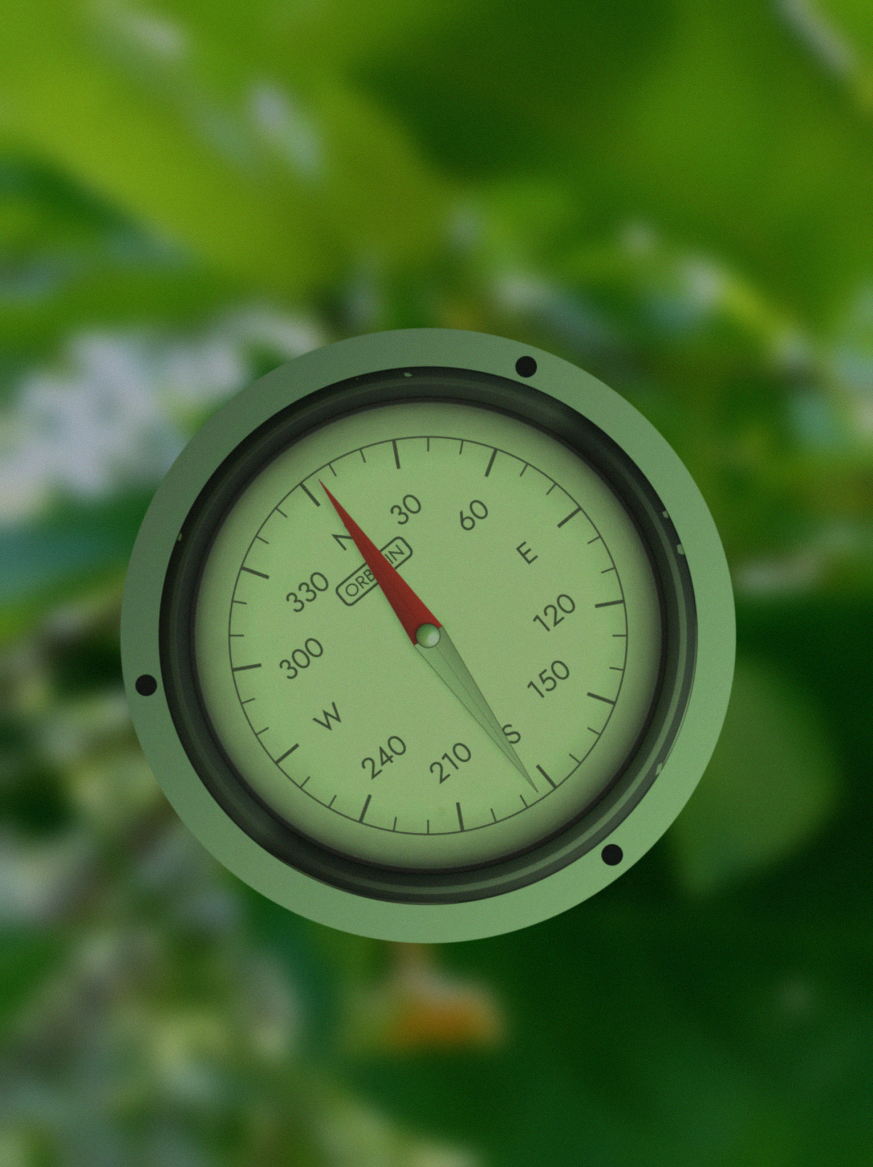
{"value": 5, "unit": "°"}
